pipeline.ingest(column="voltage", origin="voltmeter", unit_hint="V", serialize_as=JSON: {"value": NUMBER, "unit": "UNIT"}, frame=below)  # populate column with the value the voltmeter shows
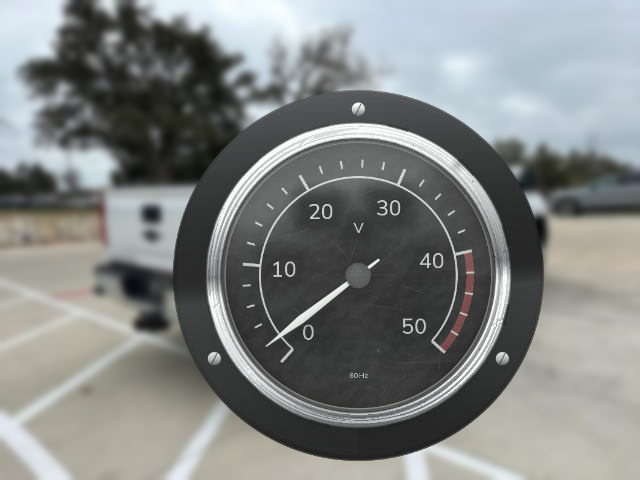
{"value": 2, "unit": "V"}
